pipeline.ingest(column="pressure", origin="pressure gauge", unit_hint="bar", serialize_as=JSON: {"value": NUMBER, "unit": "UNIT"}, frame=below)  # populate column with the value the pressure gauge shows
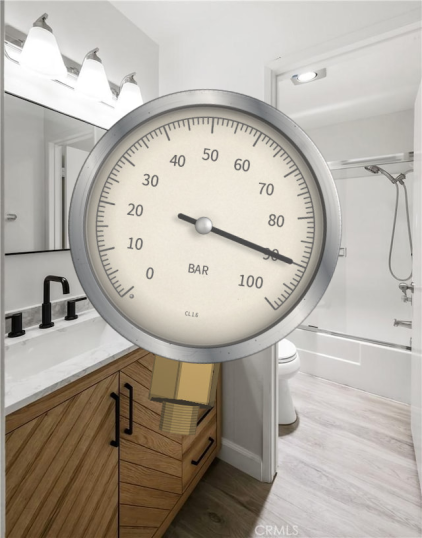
{"value": 90, "unit": "bar"}
